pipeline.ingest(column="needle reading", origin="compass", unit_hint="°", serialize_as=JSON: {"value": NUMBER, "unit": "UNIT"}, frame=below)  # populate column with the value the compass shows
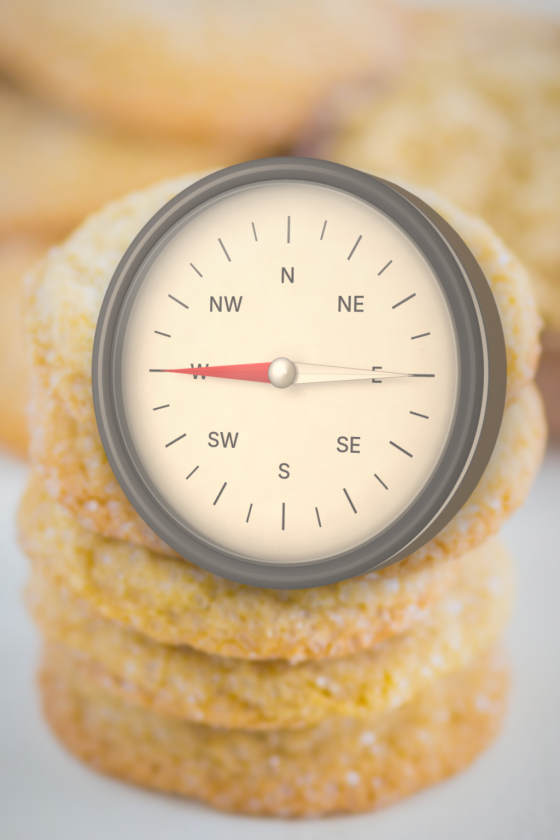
{"value": 270, "unit": "°"}
